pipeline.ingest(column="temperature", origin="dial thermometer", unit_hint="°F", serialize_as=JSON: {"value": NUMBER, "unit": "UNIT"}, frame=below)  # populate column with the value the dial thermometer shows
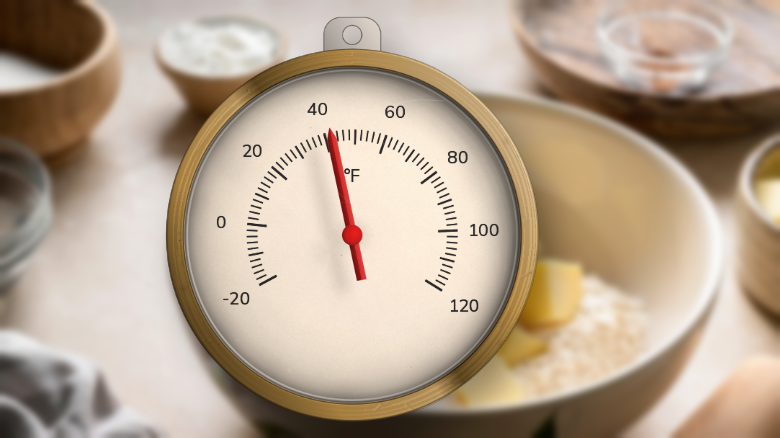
{"value": 42, "unit": "°F"}
